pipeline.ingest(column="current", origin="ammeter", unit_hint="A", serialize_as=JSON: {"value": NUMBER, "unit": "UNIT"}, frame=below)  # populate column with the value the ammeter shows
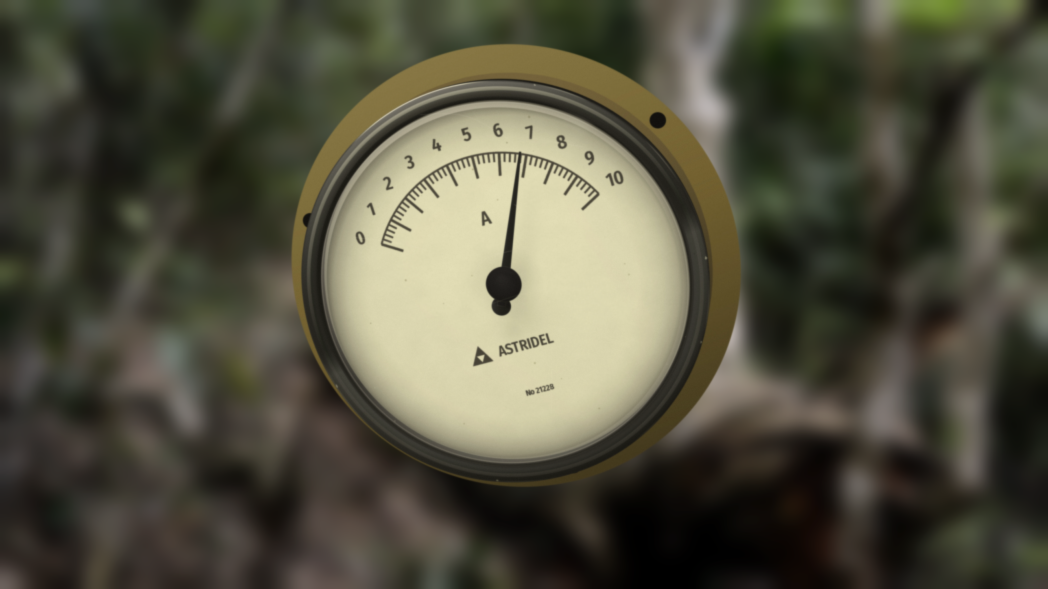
{"value": 6.8, "unit": "A"}
